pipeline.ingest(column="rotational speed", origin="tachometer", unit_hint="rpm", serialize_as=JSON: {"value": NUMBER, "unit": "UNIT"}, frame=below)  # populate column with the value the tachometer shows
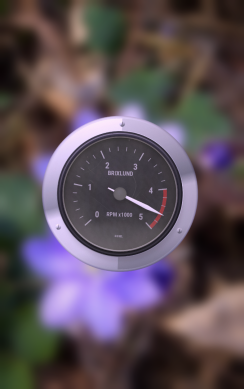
{"value": 4600, "unit": "rpm"}
